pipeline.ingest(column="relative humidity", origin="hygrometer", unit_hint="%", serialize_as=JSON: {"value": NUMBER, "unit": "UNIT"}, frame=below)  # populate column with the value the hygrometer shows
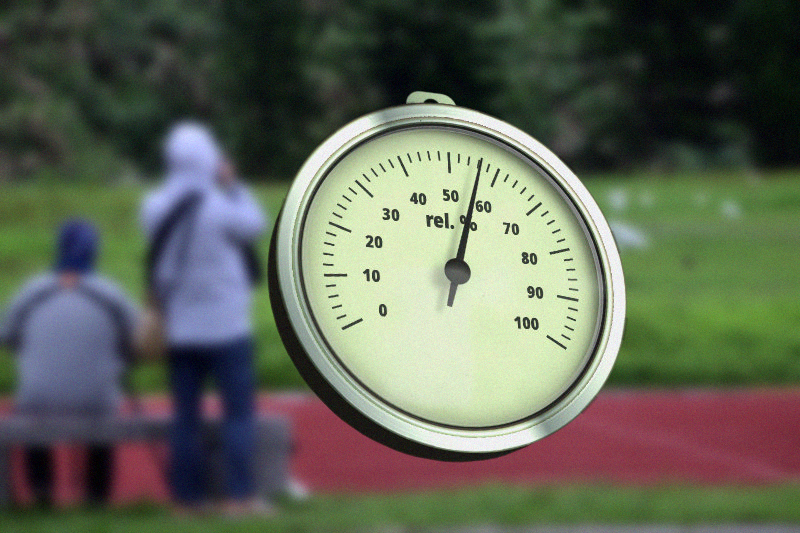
{"value": 56, "unit": "%"}
